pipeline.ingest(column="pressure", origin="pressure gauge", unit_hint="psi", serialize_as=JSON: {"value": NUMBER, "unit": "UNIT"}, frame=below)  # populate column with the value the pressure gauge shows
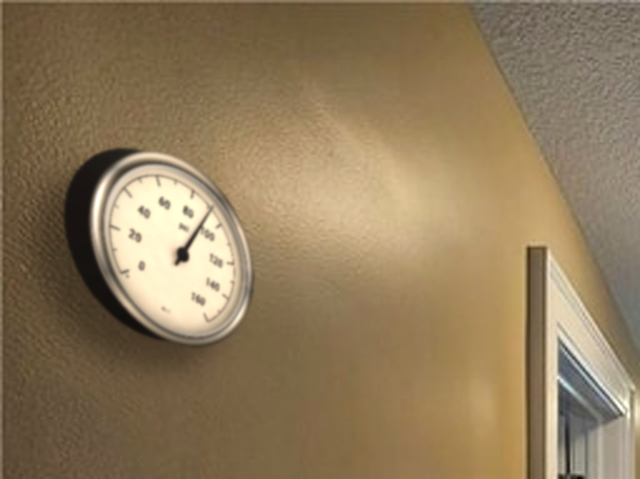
{"value": 90, "unit": "psi"}
